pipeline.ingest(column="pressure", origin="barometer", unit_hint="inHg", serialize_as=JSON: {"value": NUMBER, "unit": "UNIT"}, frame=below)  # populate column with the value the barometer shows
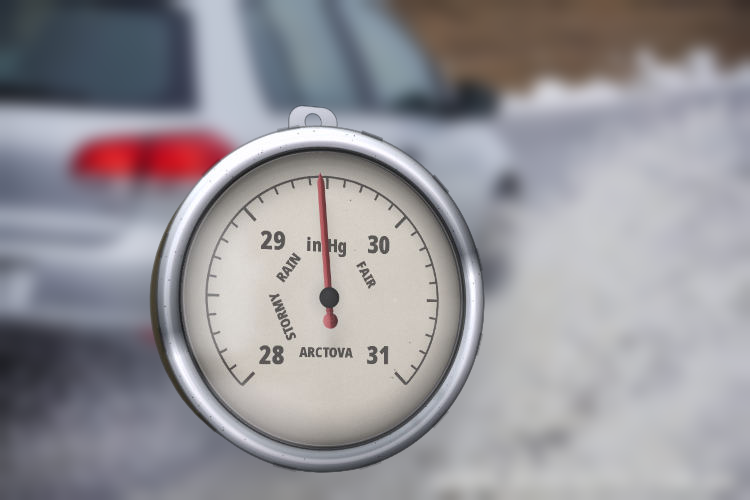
{"value": 29.45, "unit": "inHg"}
